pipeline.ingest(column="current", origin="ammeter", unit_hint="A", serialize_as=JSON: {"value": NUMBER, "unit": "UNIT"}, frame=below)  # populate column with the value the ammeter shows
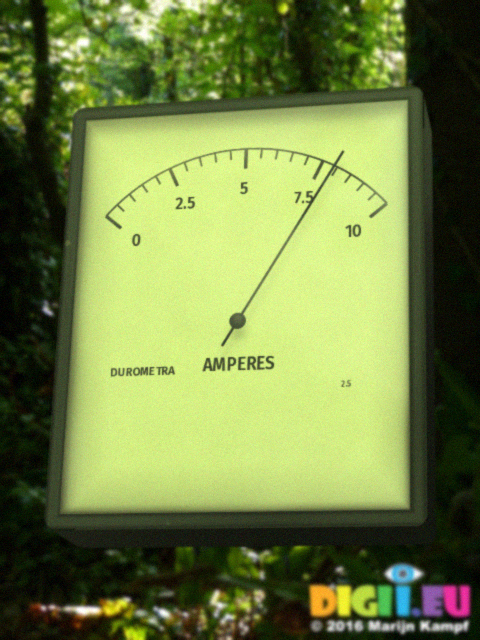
{"value": 8, "unit": "A"}
